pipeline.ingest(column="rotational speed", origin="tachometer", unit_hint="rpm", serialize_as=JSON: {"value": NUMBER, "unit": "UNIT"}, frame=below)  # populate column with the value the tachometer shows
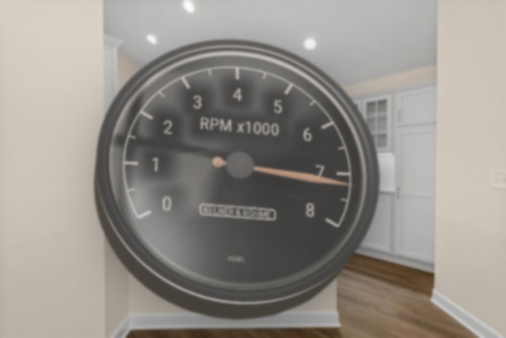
{"value": 7250, "unit": "rpm"}
